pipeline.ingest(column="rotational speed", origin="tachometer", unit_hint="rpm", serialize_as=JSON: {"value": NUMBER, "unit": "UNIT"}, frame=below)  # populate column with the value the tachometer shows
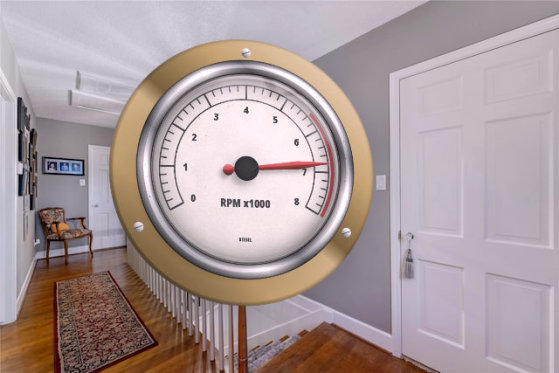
{"value": 6800, "unit": "rpm"}
